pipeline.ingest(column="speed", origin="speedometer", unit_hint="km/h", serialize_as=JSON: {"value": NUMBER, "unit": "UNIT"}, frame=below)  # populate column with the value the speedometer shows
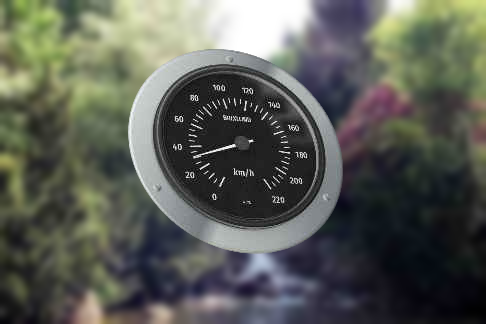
{"value": 30, "unit": "km/h"}
